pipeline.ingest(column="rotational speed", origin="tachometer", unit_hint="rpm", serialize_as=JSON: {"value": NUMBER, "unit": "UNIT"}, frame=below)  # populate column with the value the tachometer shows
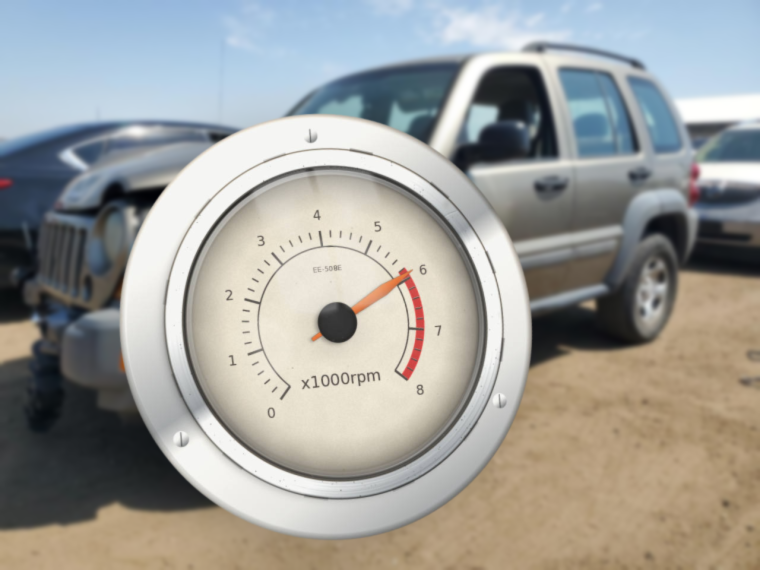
{"value": 5900, "unit": "rpm"}
